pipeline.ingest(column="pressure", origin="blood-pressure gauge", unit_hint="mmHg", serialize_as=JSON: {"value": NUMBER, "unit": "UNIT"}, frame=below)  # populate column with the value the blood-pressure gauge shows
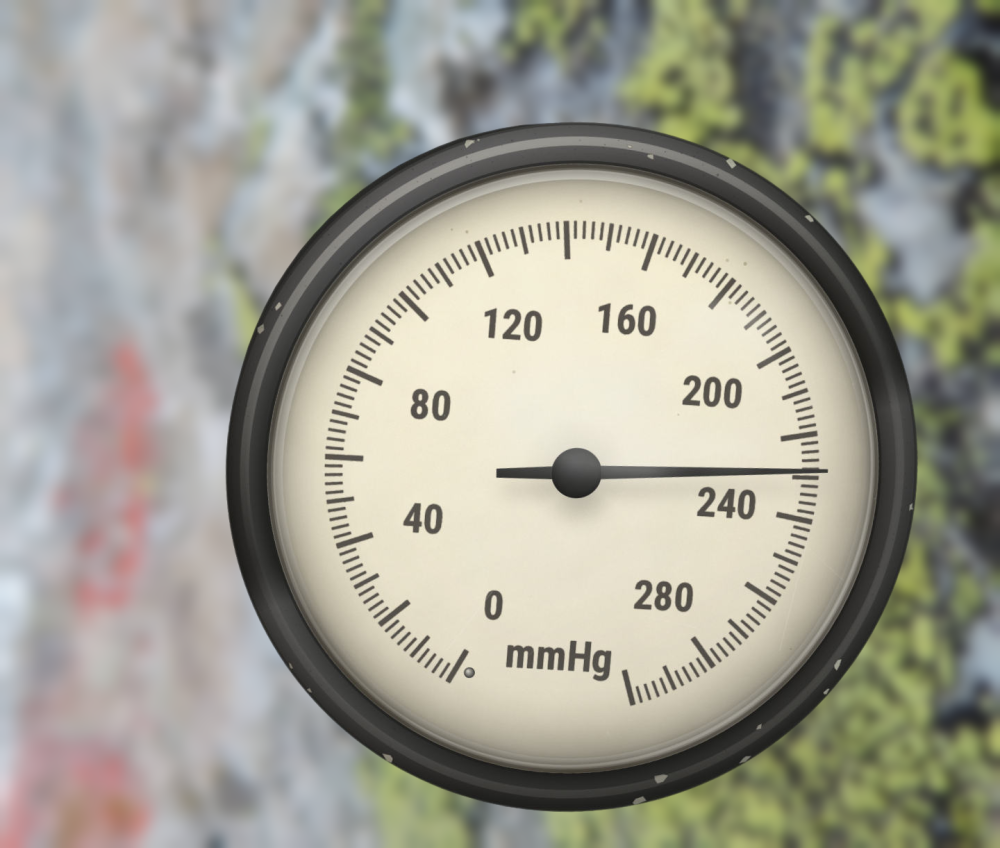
{"value": 228, "unit": "mmHg"}
